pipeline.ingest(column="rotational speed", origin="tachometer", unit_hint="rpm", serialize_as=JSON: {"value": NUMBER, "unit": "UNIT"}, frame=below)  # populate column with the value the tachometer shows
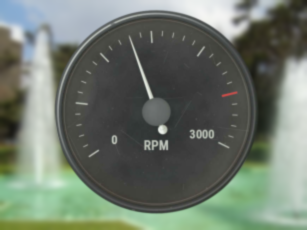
{"value": 1300, "unit": "rpm"}
